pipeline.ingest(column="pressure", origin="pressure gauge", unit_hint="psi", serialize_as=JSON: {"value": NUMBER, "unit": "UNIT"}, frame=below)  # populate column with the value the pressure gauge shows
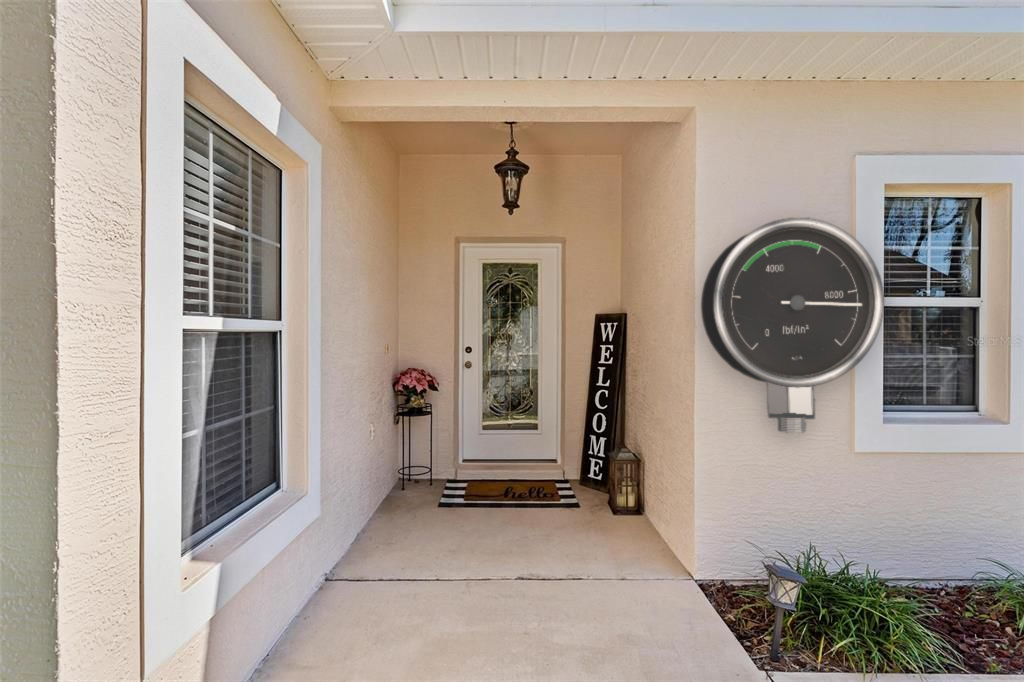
{"value": 8500, "unit": "psi"}
